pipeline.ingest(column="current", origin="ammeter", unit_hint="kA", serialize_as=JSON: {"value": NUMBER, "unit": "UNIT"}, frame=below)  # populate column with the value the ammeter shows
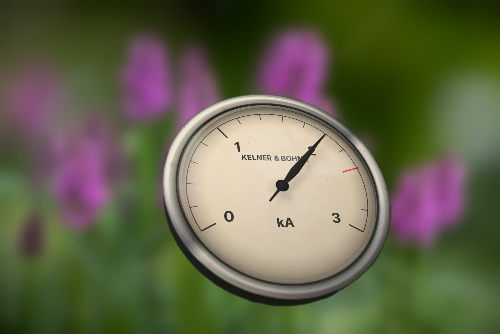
{"value": 2, "unit": "kA"}
